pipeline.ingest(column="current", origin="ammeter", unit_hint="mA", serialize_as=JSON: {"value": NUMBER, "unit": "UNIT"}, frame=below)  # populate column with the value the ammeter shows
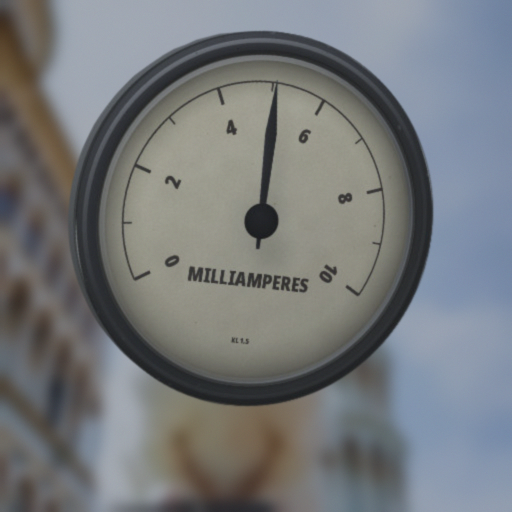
{"value": 5, "unit": "mA"}
